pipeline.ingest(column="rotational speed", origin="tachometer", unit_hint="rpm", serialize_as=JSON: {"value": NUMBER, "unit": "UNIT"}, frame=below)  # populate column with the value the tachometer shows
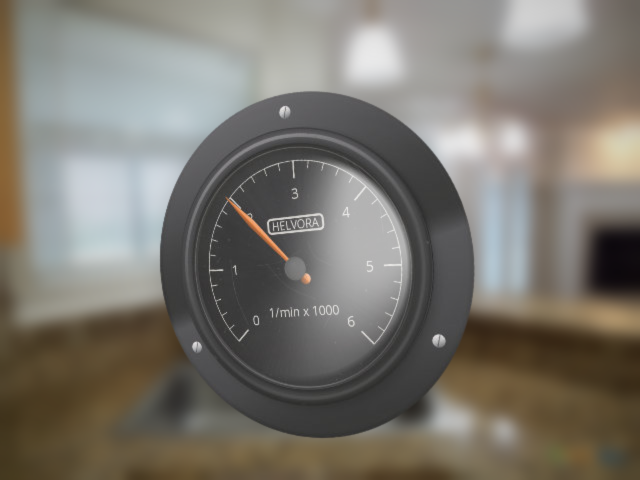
{"value": 2000, "unit": "rpm"}
